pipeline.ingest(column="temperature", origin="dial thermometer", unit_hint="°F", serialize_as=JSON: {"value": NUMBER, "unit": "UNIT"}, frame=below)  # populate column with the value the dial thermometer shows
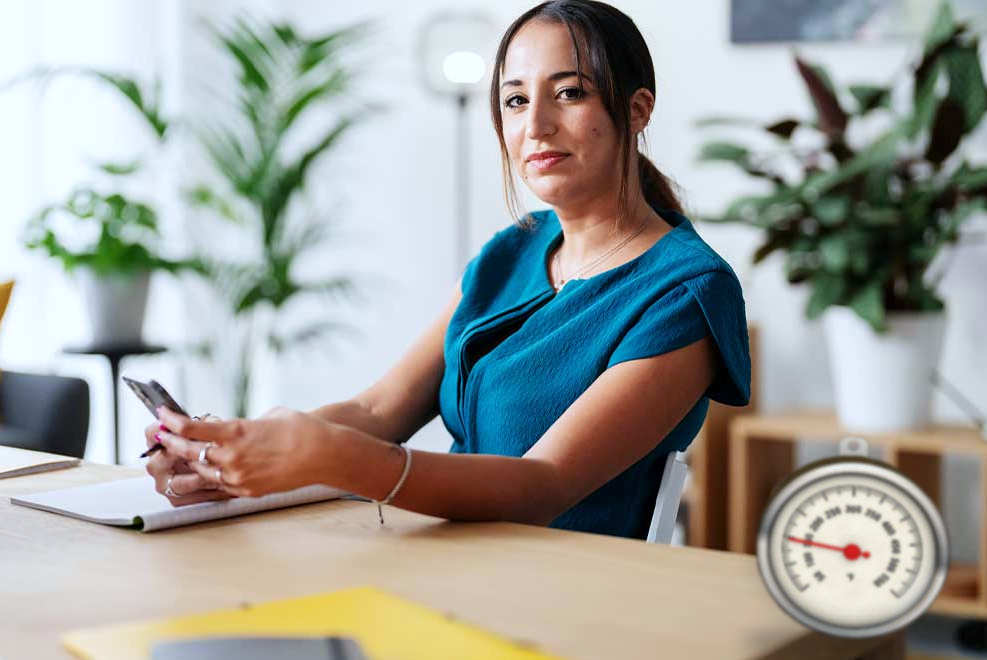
{"value": 150, "unit": "°F"}
